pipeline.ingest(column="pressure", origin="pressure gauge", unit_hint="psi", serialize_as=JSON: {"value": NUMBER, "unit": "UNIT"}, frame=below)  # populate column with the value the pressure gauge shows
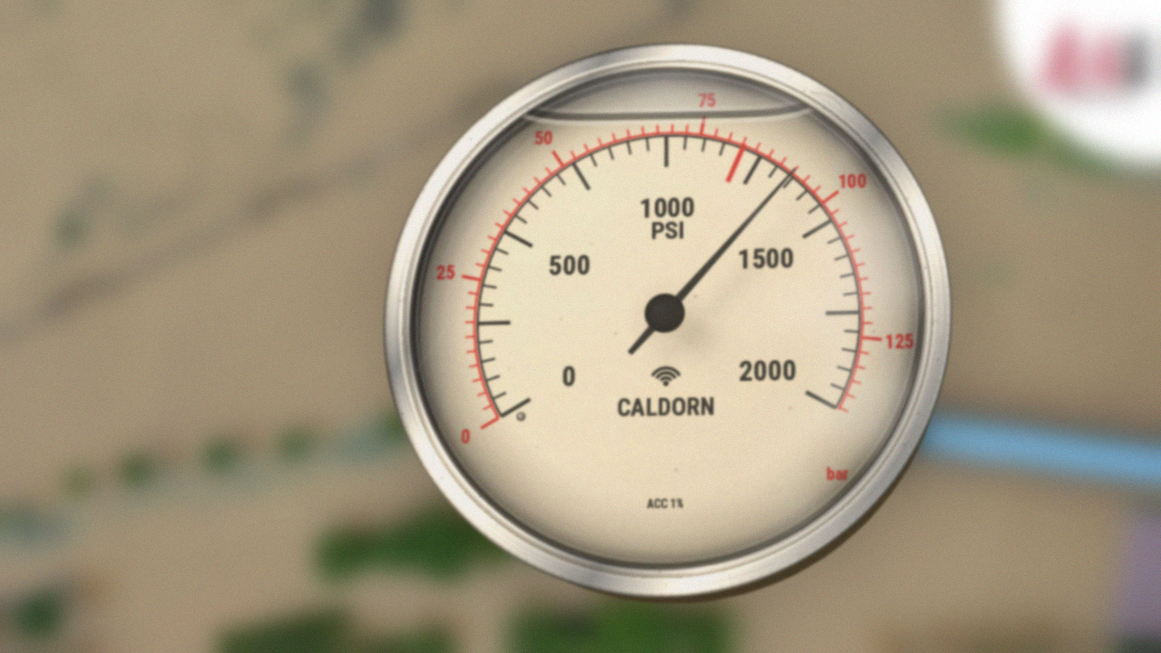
{"value": 1350, "unit": "psi"}
